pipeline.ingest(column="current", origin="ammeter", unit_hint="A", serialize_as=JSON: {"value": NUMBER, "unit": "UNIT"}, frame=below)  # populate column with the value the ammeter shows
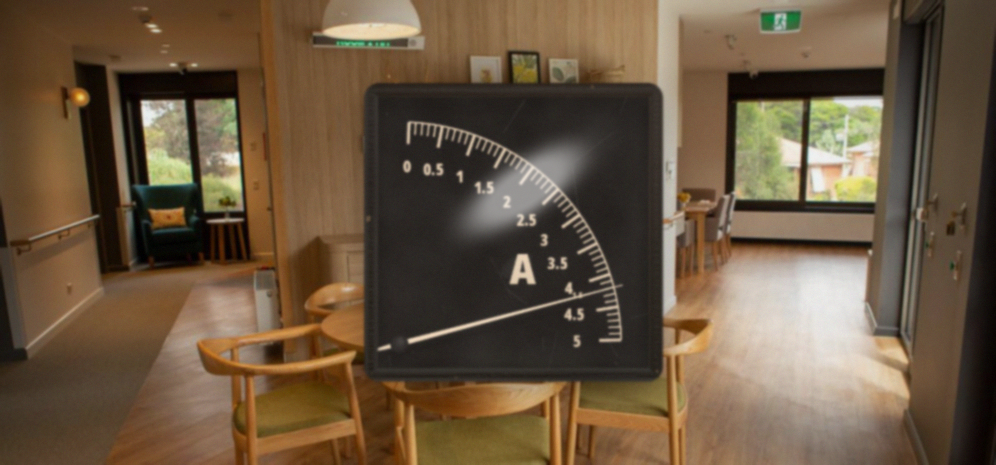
{"value": 4.2, "unit": "A"}
